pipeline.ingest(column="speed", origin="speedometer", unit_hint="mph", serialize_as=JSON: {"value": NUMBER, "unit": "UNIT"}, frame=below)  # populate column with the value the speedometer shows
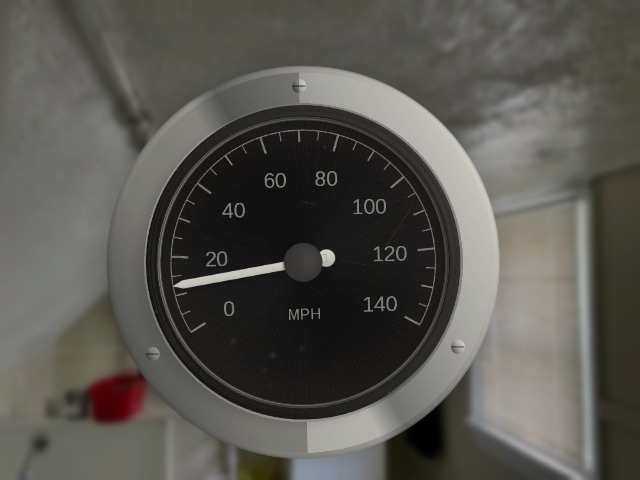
{"value": 12.5, "unit": "mph"}
